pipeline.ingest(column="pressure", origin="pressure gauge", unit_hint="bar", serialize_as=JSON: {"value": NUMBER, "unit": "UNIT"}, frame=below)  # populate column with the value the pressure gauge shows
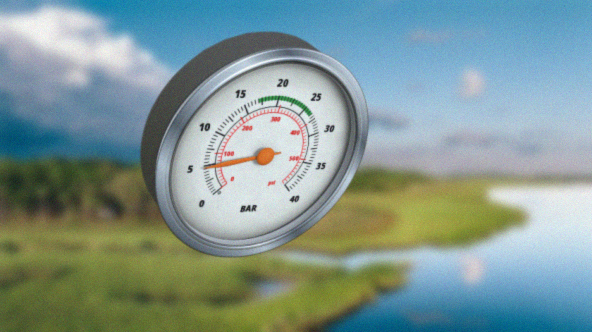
{"value": 5, "unit": "bar"}
